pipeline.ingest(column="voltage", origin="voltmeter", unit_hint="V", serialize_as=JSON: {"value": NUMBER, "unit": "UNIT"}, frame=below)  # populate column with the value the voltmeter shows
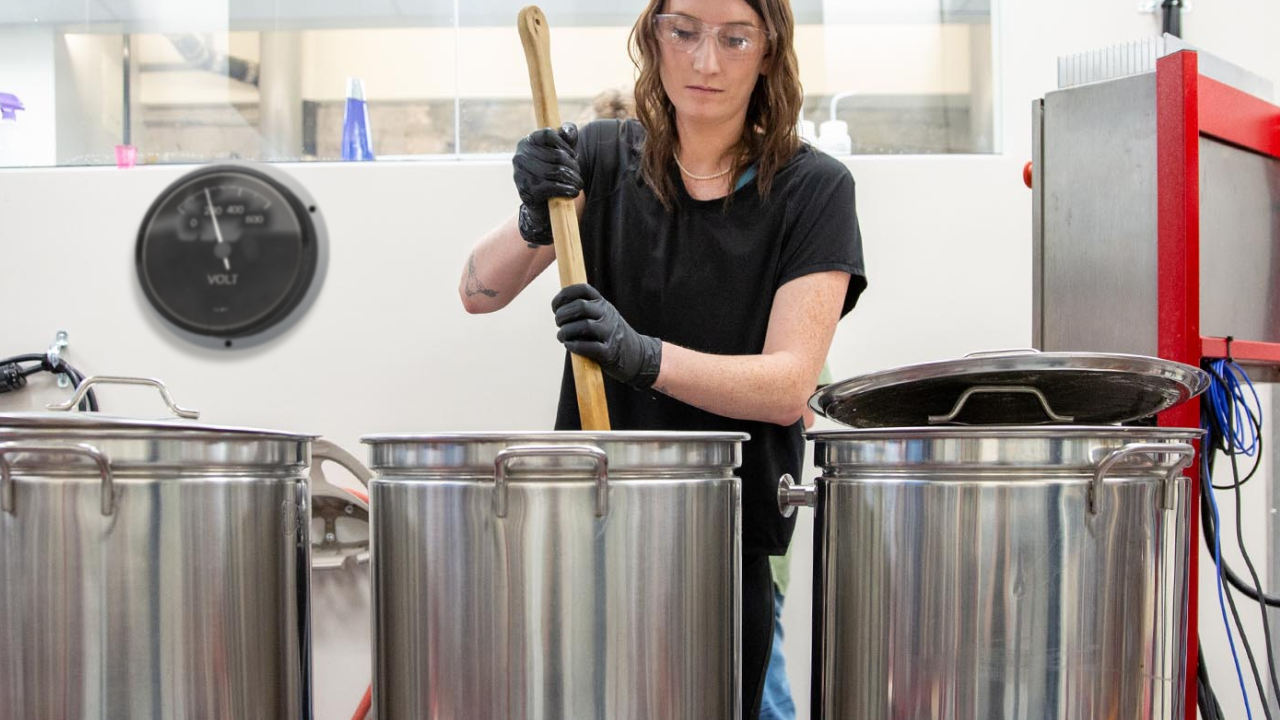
{"value": 200, "unit": "V"}
